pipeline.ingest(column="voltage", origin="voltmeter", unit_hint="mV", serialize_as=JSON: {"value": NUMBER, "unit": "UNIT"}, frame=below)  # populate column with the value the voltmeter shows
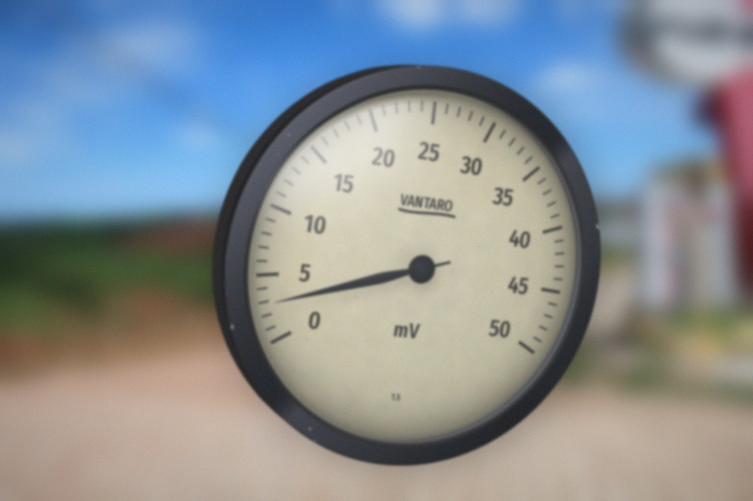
{"value": 3, "unit": "mV"}
